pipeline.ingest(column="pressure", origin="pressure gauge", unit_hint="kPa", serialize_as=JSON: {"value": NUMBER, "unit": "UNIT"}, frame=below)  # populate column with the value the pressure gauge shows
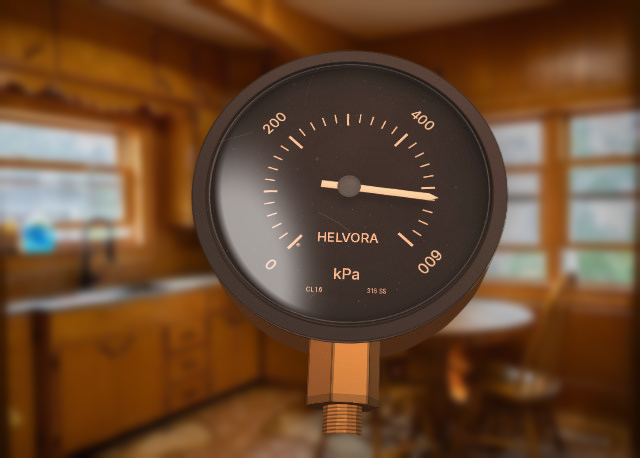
{"value": 520, "unit": "kPa"}
